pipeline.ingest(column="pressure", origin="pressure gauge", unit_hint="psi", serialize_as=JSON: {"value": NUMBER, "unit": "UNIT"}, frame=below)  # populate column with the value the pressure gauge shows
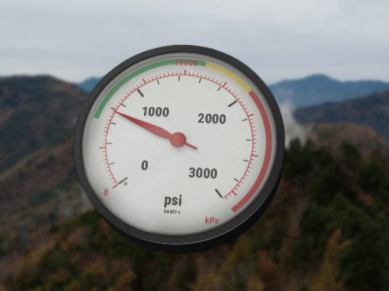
{"value": 700, "unit": "psi"}
